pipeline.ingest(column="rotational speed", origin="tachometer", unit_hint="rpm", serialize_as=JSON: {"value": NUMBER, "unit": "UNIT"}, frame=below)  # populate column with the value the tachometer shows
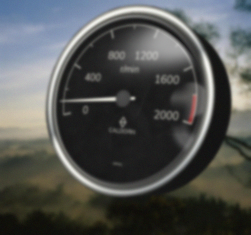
{"value": 100, "unit": "rpm"}
